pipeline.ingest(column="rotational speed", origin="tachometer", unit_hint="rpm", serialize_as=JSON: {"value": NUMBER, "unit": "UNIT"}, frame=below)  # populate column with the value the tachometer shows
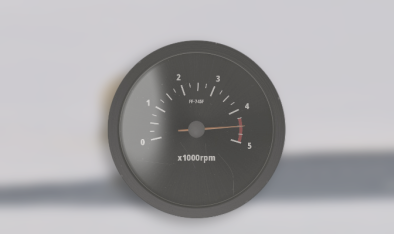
{"value": 4500, "unit": "rpm"}
